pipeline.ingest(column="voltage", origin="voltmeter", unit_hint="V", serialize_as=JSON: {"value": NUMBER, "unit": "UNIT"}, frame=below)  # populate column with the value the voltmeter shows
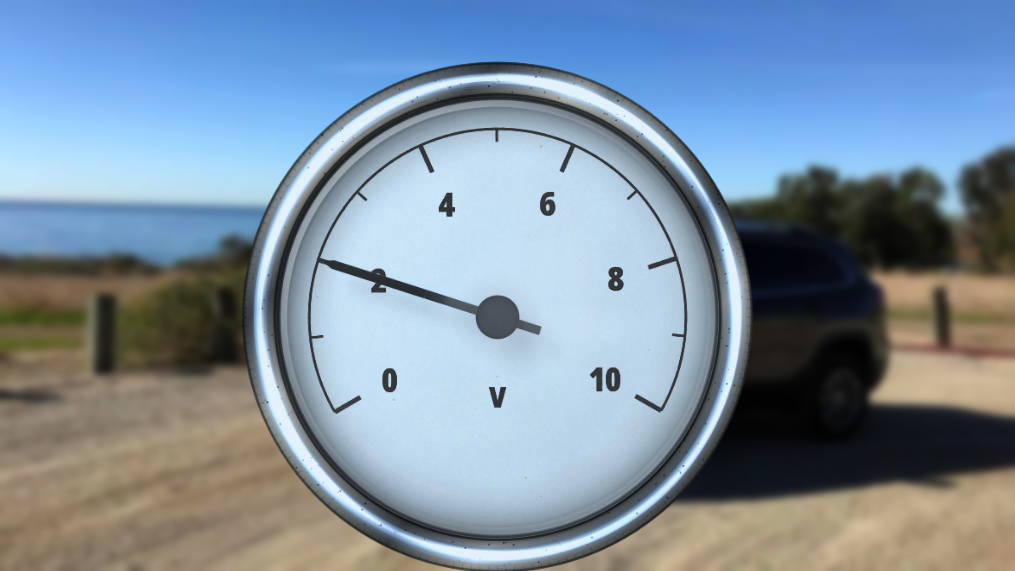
{"value": 2, "unit": "V"}
